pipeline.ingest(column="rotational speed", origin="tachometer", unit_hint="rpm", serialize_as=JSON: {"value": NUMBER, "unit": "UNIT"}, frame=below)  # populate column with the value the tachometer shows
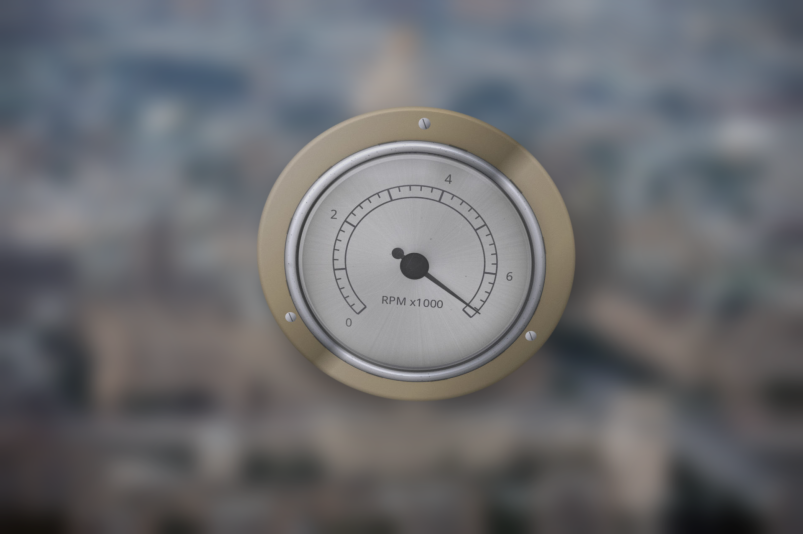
{"value": 6800, "unit": "rpm"}
